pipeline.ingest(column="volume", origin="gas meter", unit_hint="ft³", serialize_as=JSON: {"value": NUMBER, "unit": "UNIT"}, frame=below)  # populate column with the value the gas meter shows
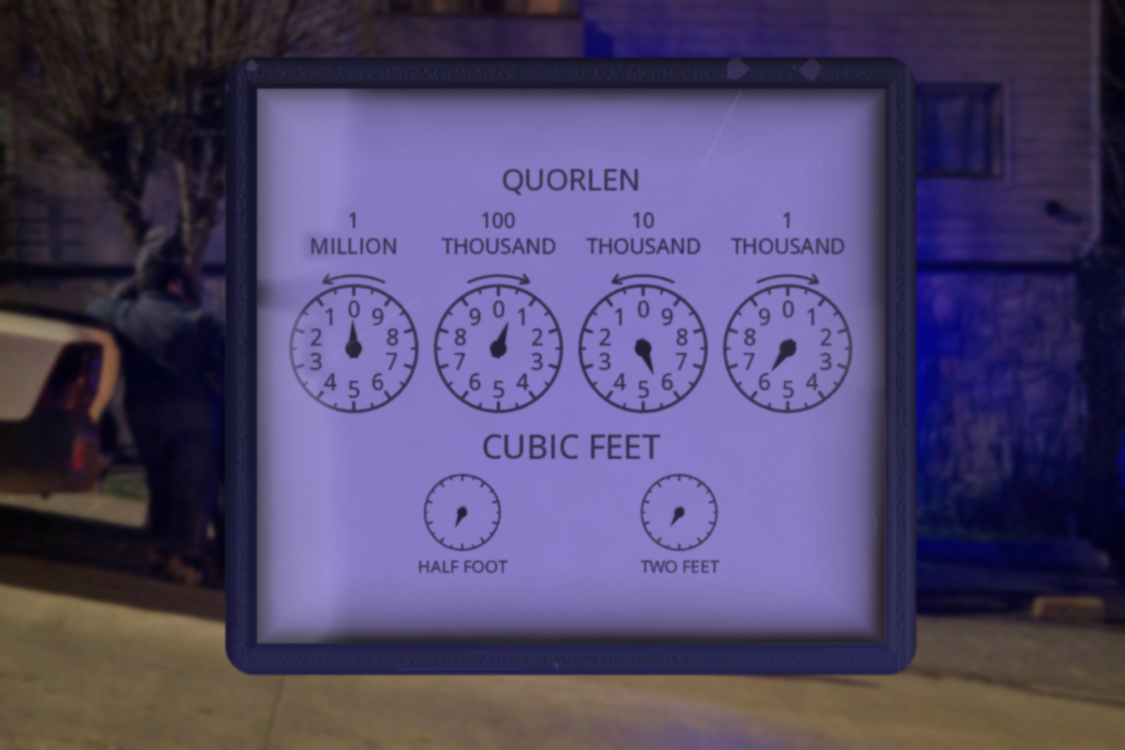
{"value": 5600, "unit": "ft³"}
